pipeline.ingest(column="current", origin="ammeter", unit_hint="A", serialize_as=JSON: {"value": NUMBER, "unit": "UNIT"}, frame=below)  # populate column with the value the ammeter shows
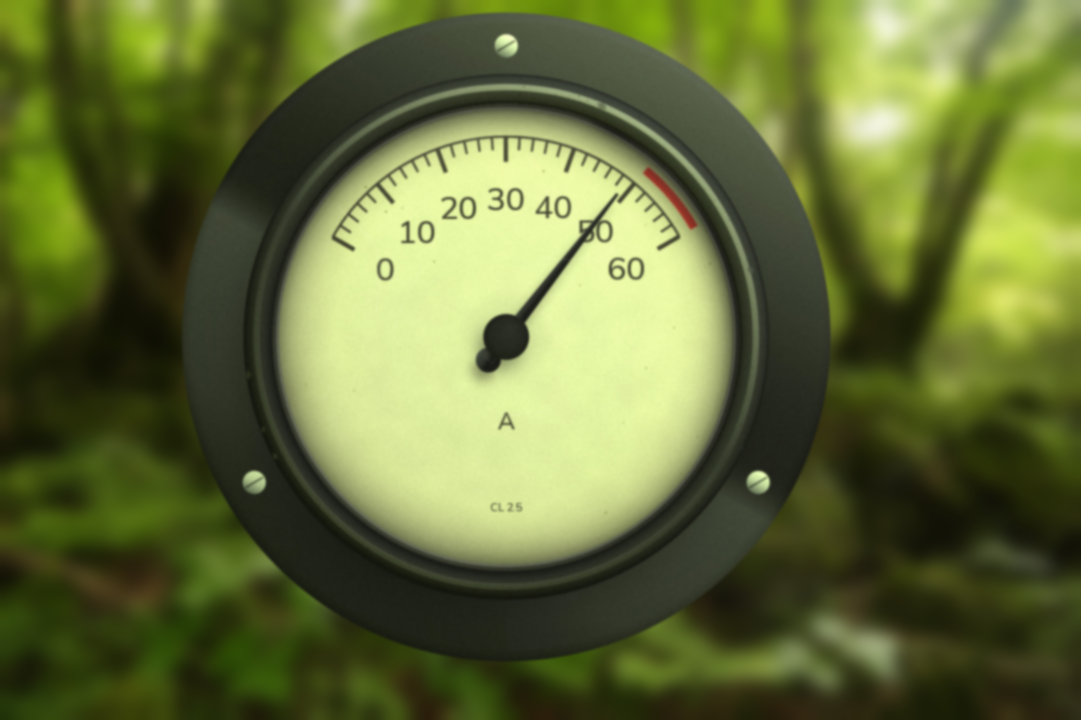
{"value": 49, "unit": "A"}
